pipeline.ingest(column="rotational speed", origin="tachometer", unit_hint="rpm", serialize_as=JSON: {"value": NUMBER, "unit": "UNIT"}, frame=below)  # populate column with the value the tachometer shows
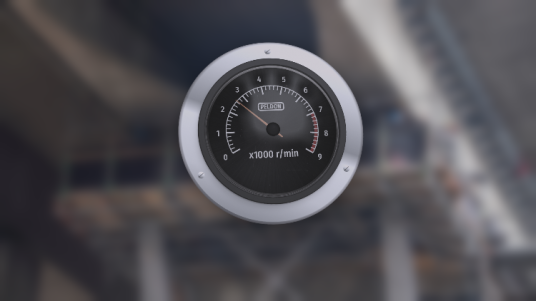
{"value": 2600, "unit": "rpm"}
